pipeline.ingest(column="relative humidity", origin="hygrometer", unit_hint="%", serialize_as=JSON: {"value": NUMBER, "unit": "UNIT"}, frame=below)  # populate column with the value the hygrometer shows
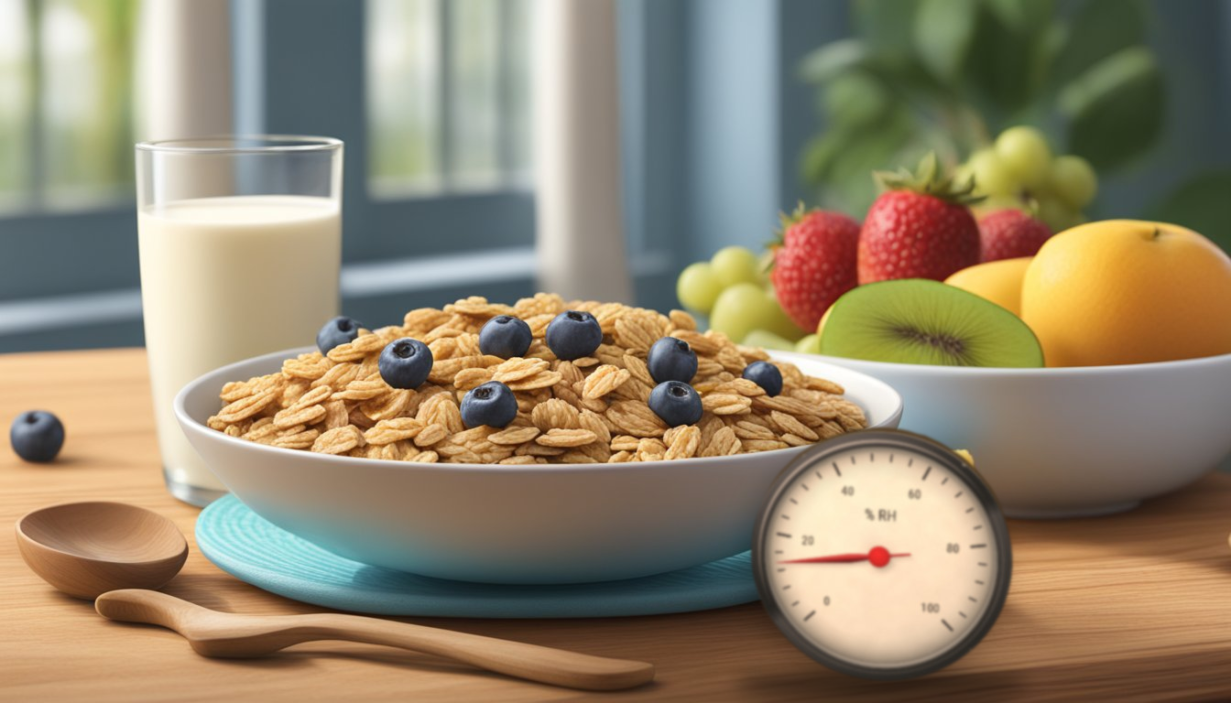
{"value": 14, "unit": "%"}
